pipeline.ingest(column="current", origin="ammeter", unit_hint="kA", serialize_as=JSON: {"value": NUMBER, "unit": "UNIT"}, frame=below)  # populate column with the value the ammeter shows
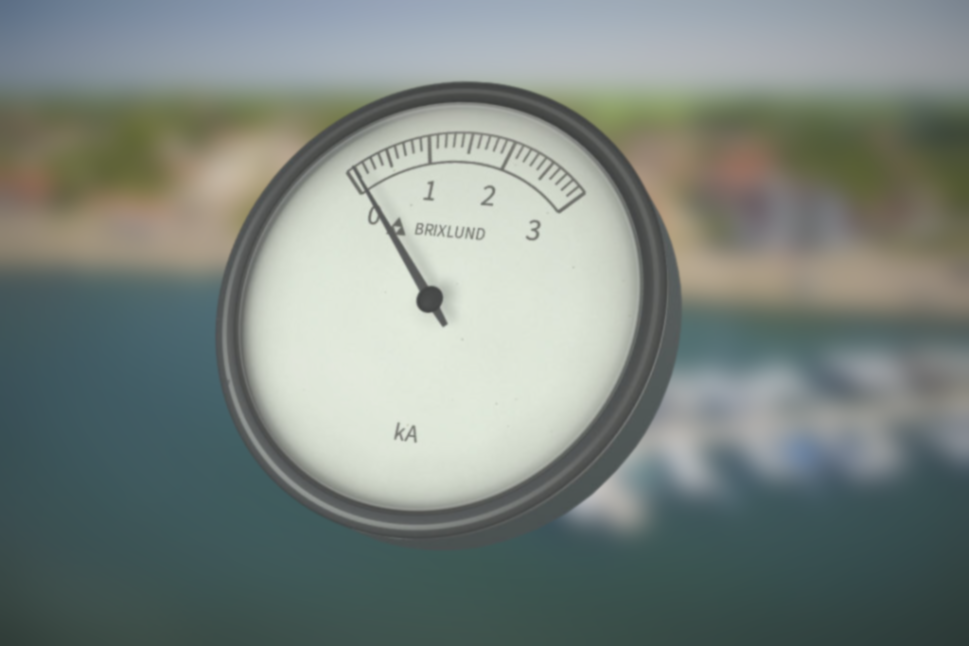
{"value": 0.1, "unit": "kA"}
